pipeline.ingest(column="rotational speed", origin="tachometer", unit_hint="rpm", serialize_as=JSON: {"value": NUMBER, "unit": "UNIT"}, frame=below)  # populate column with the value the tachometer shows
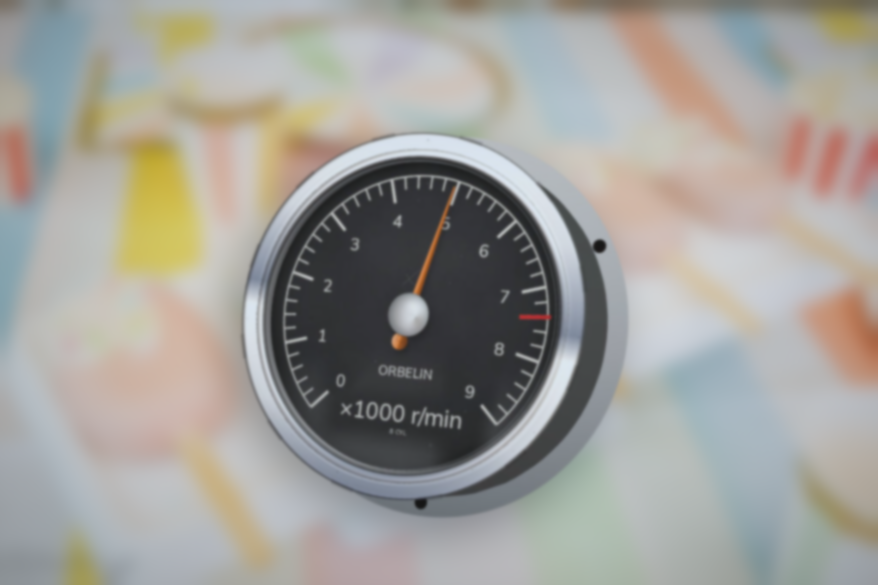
{"value": 5000, "unit": "rpm"}
